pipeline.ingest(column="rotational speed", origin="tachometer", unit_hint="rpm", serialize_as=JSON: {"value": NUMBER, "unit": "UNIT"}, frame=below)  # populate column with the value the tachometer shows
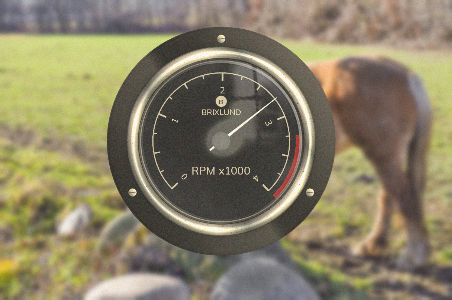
{"value": 2750, "unit": "rpm"}
